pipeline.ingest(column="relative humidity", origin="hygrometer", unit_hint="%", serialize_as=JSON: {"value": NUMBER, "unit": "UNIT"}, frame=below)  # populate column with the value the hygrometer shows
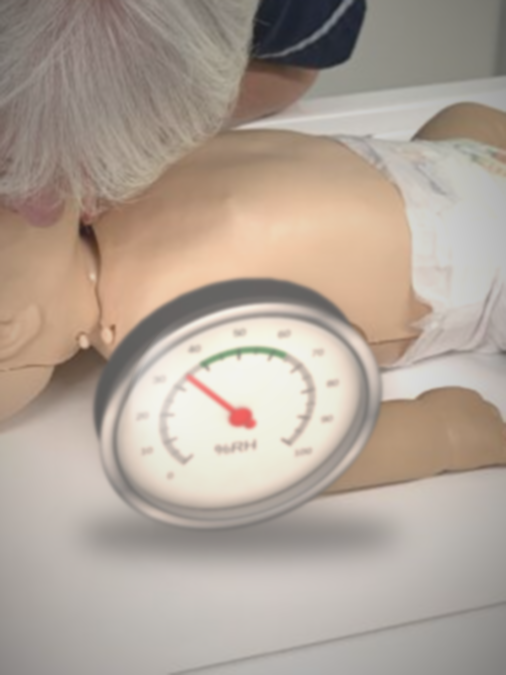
{"value": 35, "unit": "%"}
